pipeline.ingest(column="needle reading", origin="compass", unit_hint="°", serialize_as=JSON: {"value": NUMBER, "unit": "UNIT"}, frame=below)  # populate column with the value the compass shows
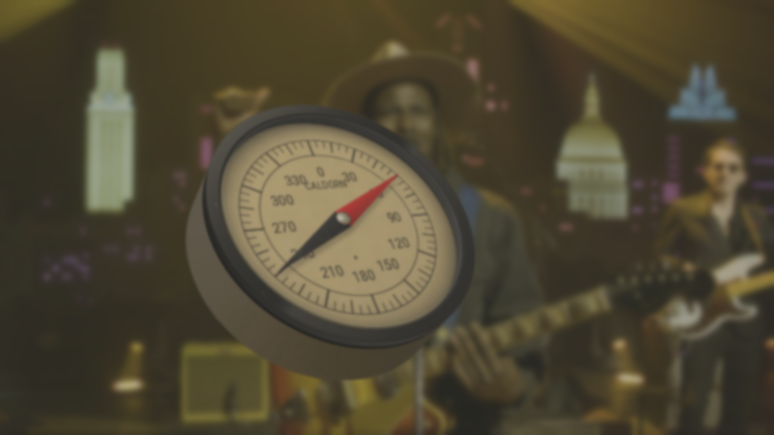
{"value": 60, "unit": "°"}
